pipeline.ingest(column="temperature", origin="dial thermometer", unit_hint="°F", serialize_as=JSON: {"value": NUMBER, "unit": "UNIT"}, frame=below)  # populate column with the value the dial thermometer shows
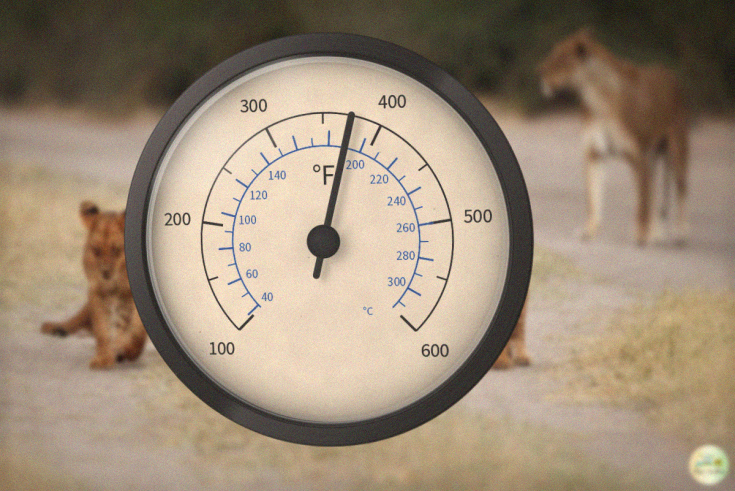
{"value": 375, "unit": "°F"}
